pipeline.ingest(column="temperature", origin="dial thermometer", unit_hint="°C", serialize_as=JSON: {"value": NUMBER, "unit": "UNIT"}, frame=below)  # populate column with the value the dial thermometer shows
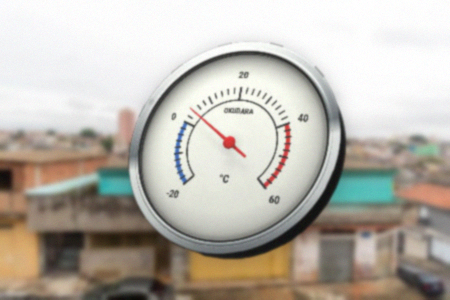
{"value": 4, "unit": "°C"}
